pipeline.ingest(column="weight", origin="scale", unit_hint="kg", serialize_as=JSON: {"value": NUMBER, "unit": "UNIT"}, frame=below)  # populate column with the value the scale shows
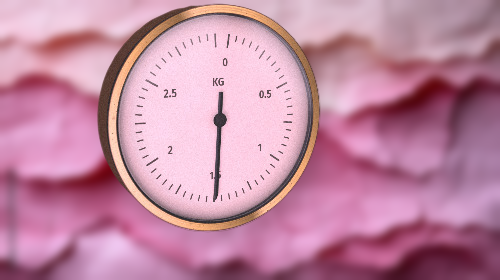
{"value": 1.5, "unit": "kg"}
